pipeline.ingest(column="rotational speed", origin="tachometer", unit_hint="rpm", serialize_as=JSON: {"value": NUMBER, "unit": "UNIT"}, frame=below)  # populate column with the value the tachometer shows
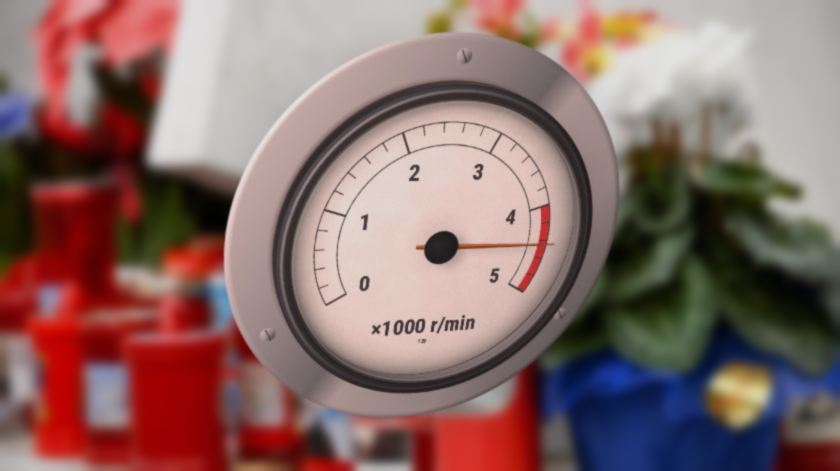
{"value": 4400, "unit": "rpm"}
